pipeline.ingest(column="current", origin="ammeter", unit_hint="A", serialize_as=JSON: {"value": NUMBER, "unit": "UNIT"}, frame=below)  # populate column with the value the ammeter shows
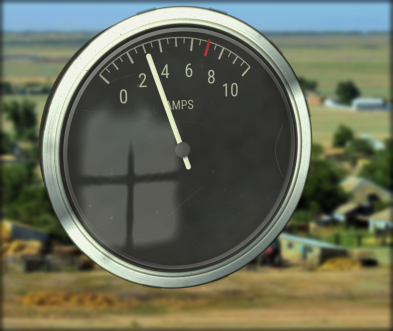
{"value": 3, "unit": "A"}
